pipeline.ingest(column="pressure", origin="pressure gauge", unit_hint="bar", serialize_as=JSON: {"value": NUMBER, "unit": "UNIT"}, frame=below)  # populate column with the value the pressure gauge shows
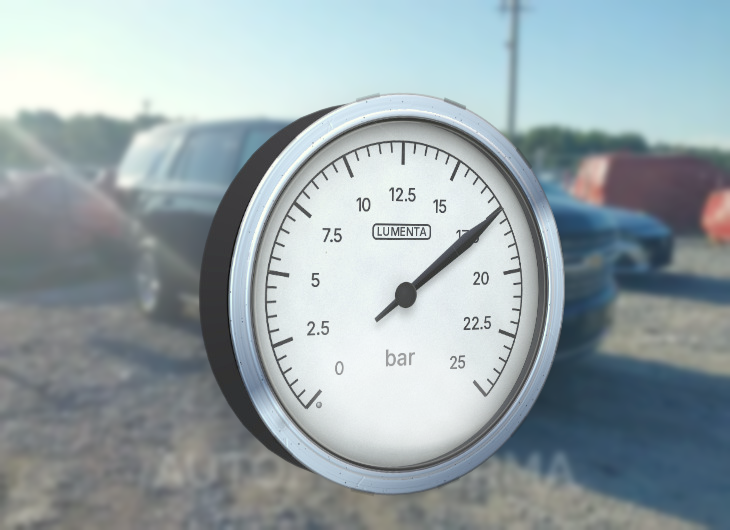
{"value": 17.5, "unit": "bar"}
